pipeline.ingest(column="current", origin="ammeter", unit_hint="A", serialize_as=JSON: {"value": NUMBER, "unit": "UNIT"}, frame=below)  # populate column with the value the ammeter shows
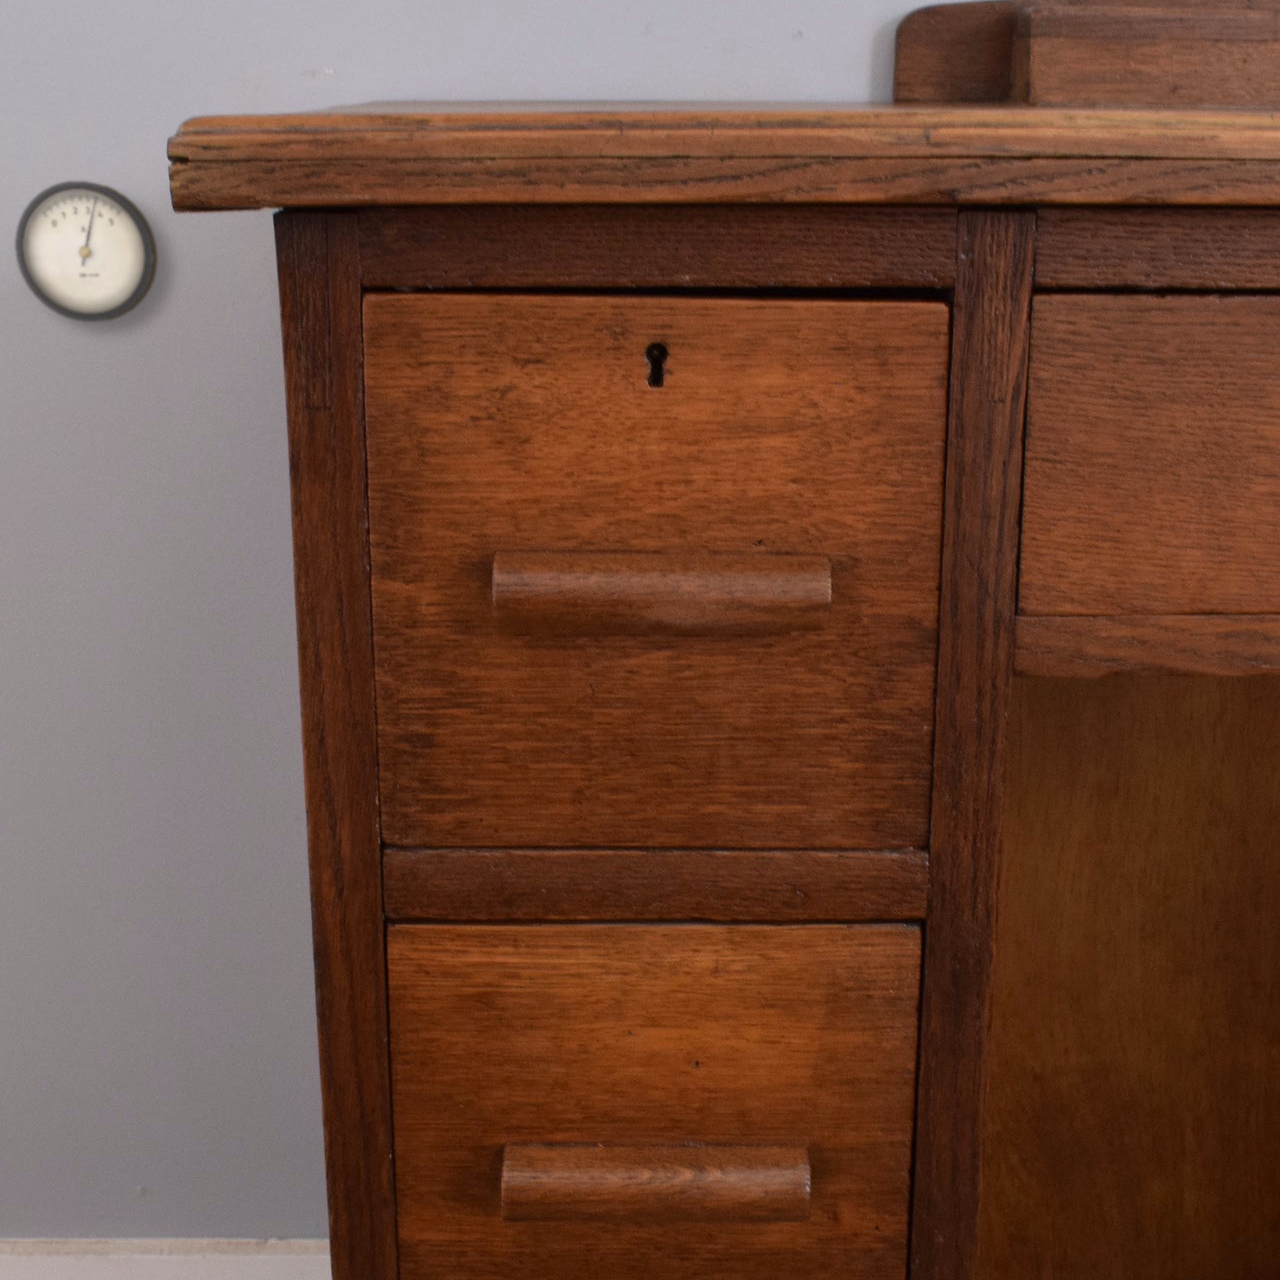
{"value": 3.5, "unit": "A"}
